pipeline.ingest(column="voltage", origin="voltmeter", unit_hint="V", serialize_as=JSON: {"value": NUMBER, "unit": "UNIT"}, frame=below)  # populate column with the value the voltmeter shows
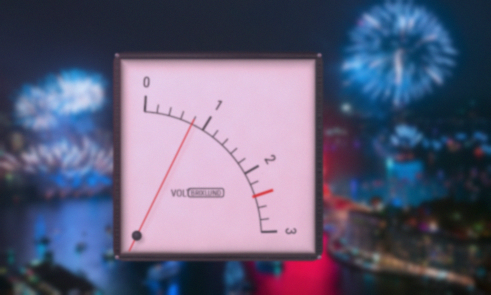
{"value": 0.8, "unit": "V"}
